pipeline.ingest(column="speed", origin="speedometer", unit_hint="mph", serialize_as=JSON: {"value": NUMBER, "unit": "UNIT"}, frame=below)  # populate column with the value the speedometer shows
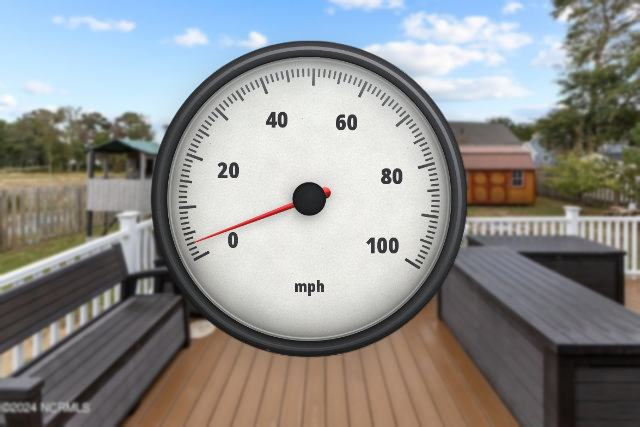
{"value": 3, "unit": "mph"}
